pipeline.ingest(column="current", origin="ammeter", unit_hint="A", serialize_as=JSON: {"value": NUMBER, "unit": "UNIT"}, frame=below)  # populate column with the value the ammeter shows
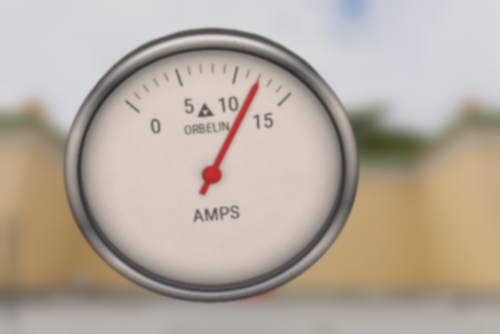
{"value": 12, "unit": "A"}
